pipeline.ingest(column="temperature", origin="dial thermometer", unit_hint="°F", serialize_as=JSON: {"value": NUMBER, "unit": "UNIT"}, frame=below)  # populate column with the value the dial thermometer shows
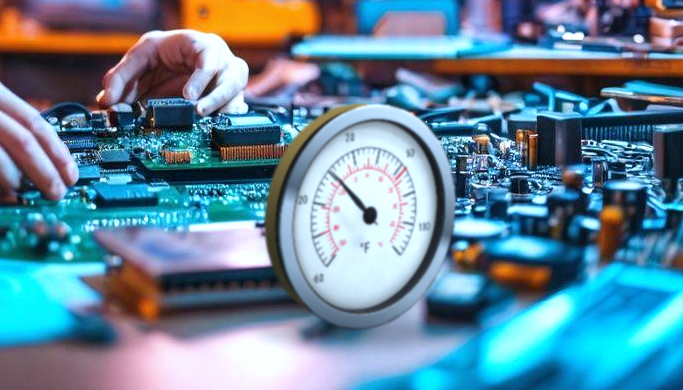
{"value": 0, "unit": "°F"}
